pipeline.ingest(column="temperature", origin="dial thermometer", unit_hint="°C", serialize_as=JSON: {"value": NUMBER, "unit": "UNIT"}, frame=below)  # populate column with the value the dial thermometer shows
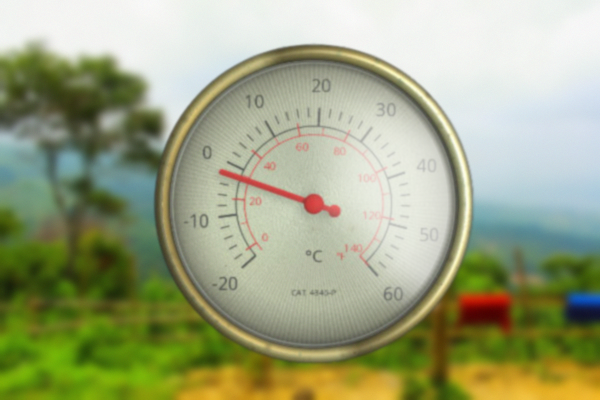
{"value": -2, "unit": "°C"}
